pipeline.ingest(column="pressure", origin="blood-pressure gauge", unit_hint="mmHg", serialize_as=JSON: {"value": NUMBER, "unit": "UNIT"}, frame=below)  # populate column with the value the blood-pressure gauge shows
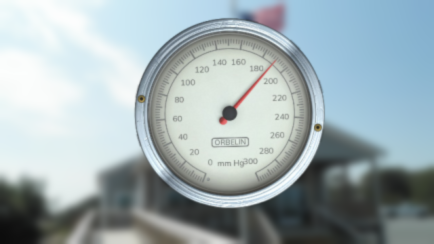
{"value": 190, "unit": "mmHg"}
